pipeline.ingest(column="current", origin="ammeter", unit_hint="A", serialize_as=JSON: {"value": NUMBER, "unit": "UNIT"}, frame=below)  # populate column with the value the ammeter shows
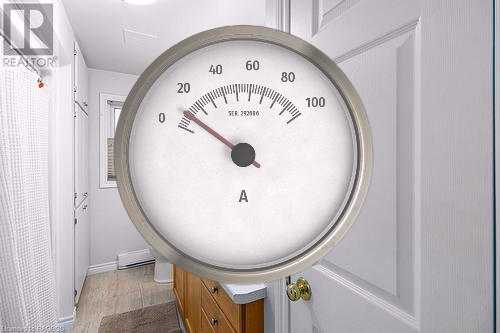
{"value": 10, "unit": "A"}
